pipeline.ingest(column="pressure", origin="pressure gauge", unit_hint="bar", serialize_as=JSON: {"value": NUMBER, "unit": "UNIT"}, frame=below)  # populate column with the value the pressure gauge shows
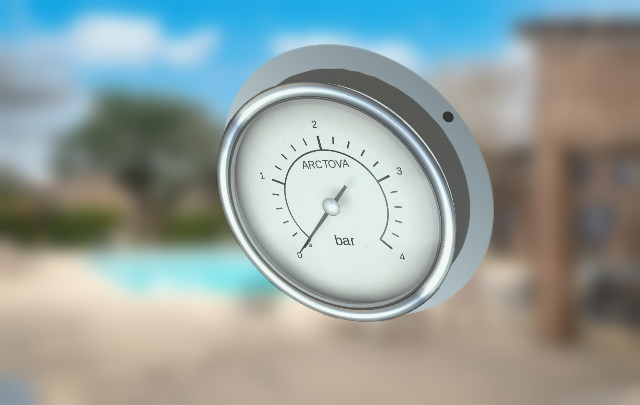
{"value": 0, "unit": "bar"}
